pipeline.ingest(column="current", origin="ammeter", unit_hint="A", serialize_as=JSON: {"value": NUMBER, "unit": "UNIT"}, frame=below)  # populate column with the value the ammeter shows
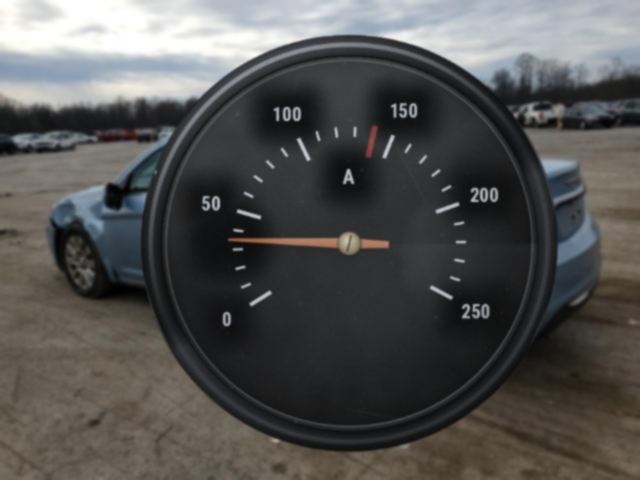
{"value": 35, "unit": "A"}
